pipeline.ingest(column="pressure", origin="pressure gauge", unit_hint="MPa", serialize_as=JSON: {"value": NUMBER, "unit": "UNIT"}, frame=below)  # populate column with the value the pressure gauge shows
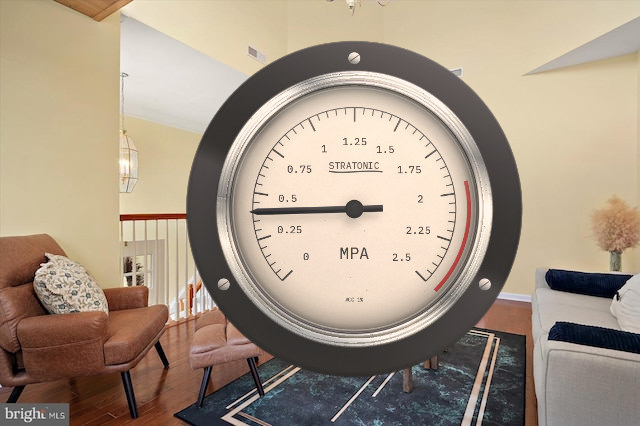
{"value": 0.4, "unit": "MPa"}
